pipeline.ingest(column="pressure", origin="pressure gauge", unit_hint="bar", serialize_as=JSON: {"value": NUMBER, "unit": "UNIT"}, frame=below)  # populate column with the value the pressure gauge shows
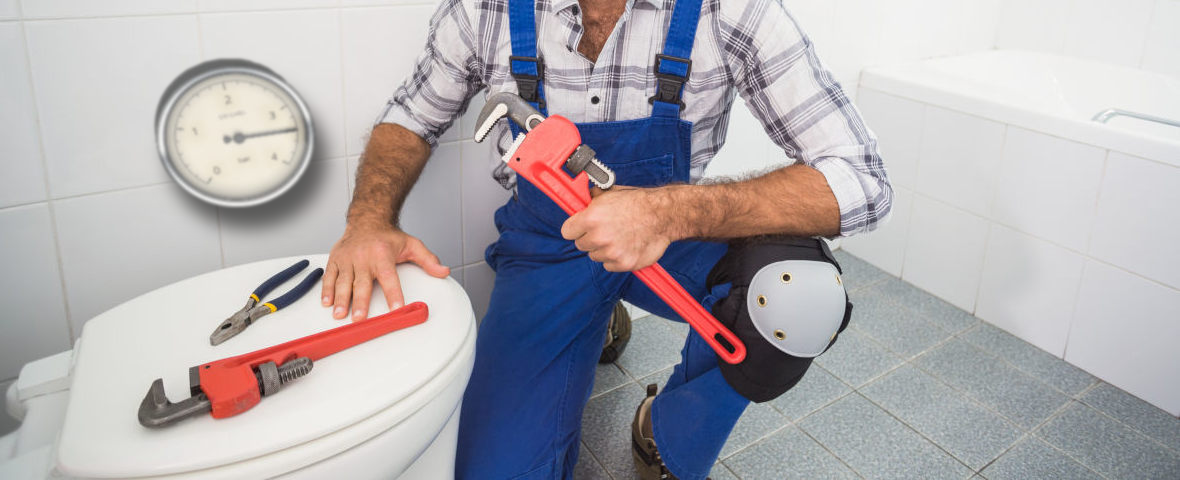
{"value": 3.4, "unit": "bar"}
